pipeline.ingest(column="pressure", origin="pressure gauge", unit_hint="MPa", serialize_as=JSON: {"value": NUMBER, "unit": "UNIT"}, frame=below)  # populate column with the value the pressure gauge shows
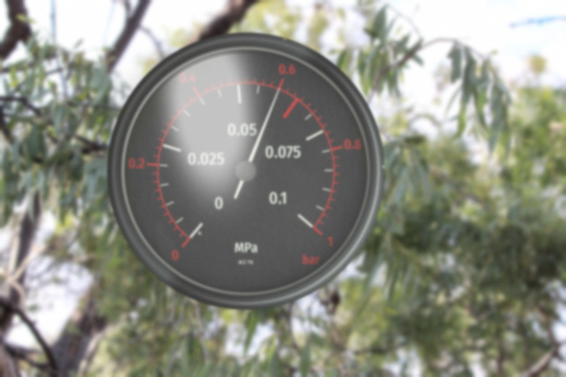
{"value": 0.06, "unit": "MPa"}
